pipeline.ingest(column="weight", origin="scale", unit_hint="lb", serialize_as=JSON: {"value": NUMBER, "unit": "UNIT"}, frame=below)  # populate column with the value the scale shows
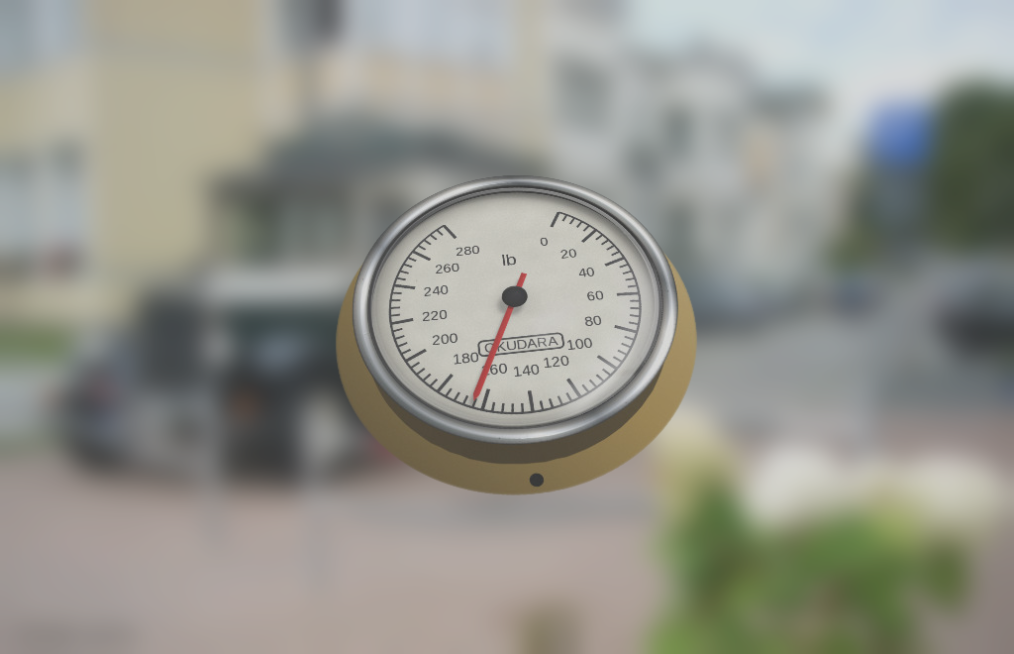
{"value": 164, "unit": "lb"}
